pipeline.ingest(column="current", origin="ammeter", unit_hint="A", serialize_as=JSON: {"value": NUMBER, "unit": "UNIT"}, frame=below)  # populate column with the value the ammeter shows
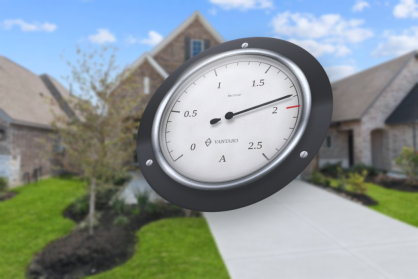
{"value": 1.9, "unit": "A"}
